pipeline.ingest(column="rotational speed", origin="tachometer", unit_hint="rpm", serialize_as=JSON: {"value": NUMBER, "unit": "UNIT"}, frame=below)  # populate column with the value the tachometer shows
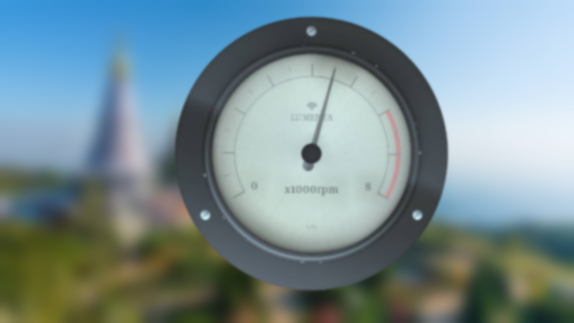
{"value": 4500, "unit": "rpm"}
